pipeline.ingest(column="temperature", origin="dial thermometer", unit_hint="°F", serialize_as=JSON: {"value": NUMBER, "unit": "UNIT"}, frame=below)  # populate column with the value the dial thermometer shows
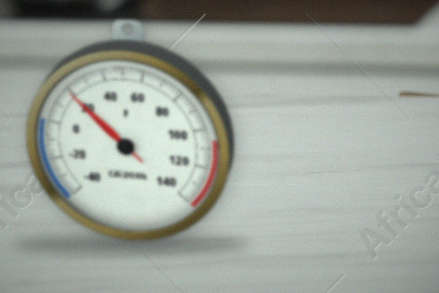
{"value": 20, "unit": "°F"}
